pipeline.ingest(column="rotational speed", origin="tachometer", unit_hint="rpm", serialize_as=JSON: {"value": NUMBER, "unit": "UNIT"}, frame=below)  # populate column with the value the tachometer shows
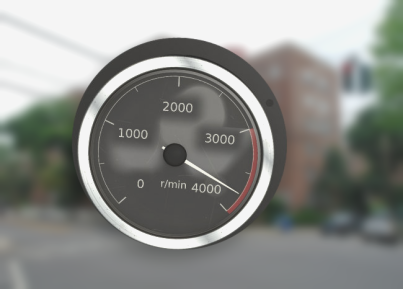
{"value": 3750, "unit": "rpm"}
